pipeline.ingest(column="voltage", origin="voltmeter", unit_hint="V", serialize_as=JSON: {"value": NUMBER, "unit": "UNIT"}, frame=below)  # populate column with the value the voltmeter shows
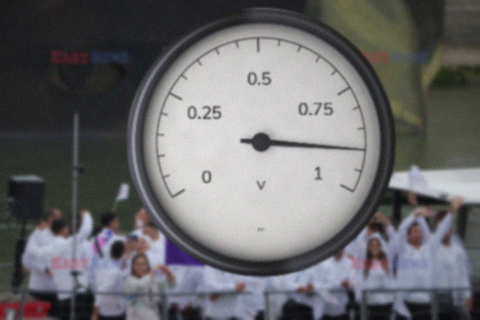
{"value": 0.9, "unit": "V"}
